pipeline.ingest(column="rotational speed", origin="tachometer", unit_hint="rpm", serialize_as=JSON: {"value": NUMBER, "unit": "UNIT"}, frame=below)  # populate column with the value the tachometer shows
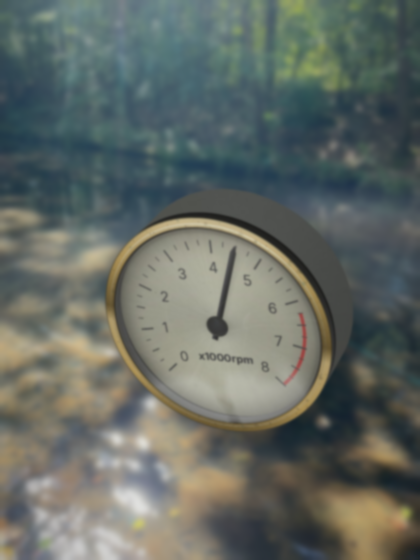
{"value": 4500, "unit": "rpm"}
